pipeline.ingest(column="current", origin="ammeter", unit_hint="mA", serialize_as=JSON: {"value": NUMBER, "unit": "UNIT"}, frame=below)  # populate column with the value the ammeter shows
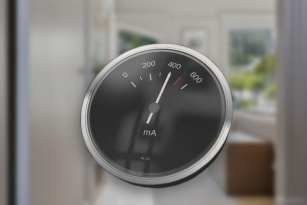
{"value": 400, "unit": "mA"}
